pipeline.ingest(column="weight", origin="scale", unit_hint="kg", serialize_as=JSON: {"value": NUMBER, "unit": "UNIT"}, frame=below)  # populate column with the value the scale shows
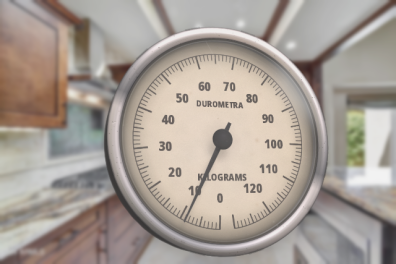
{"value": 9, "unit": "kg"}
